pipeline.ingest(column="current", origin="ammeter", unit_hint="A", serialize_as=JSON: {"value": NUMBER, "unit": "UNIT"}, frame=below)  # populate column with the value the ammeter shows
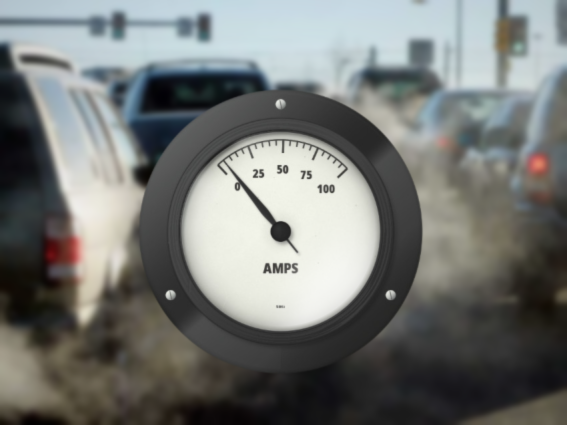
{"value": 5, "unit": "A"}
